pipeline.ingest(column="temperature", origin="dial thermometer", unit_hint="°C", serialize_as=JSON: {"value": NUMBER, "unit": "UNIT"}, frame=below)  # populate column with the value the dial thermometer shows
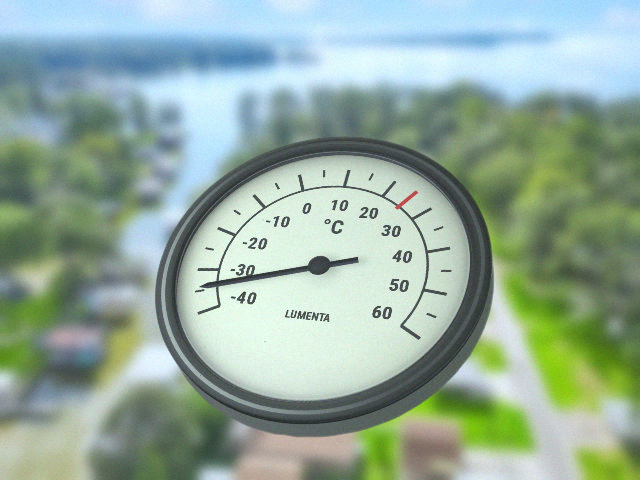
{"value": -35, "unit": "°C"}
